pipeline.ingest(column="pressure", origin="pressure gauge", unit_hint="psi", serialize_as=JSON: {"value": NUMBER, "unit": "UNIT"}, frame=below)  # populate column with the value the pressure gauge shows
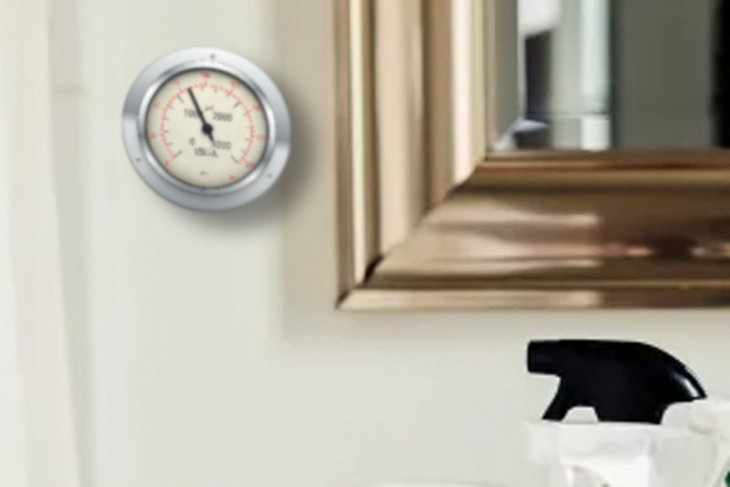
{"value": 1200, "unit": "psi"}
